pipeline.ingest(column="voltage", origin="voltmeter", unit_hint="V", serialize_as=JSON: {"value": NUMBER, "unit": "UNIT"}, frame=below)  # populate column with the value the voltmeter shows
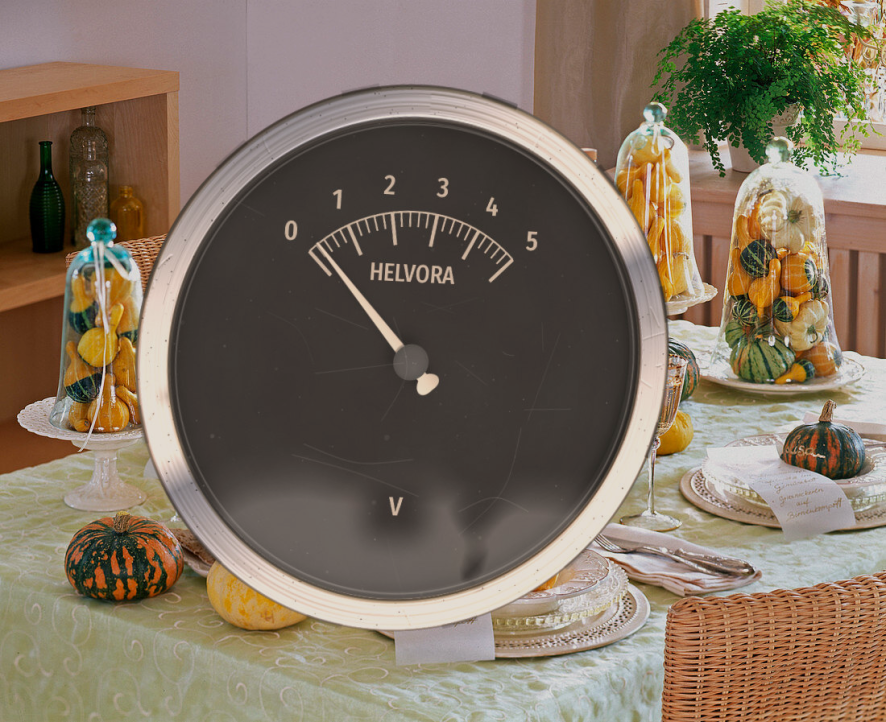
{"value": 0.2, "unit": "V"}
